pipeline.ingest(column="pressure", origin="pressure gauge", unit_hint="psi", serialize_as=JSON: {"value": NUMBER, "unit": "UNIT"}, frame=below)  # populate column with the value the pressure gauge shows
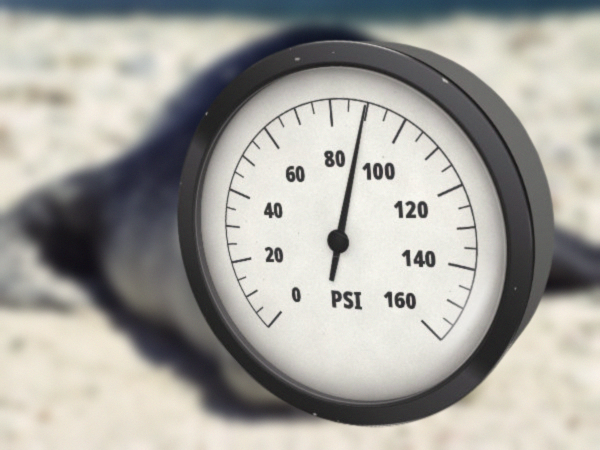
{"value": 90, "unit": "psi"}
